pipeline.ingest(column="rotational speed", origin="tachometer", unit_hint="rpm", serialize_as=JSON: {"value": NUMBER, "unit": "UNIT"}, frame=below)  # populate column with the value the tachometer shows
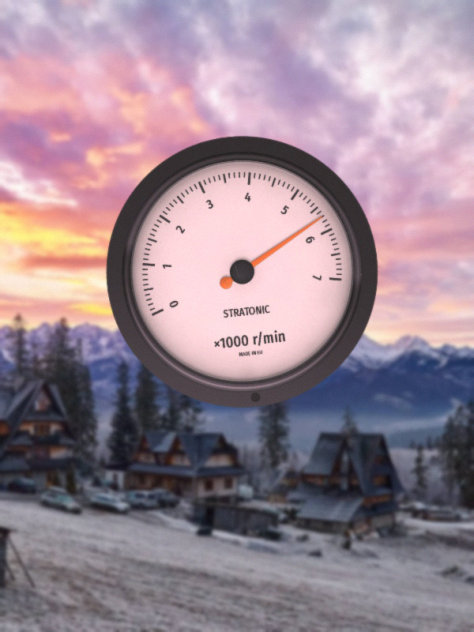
{"value": 5700, "unit": "rpm"}
